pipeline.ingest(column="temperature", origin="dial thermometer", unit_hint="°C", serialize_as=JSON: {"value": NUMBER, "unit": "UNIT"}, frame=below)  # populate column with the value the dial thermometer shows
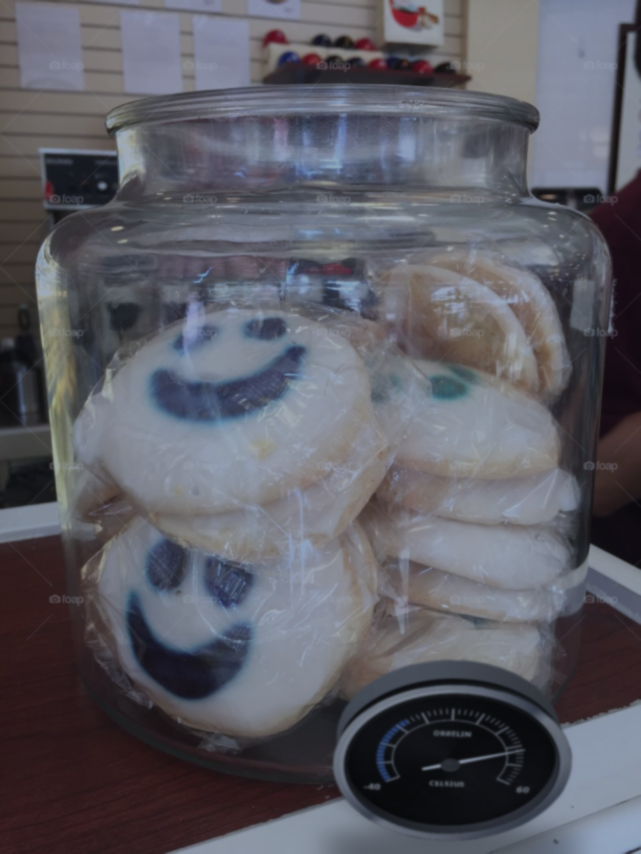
{"value": 40, "unit": "°C"}
